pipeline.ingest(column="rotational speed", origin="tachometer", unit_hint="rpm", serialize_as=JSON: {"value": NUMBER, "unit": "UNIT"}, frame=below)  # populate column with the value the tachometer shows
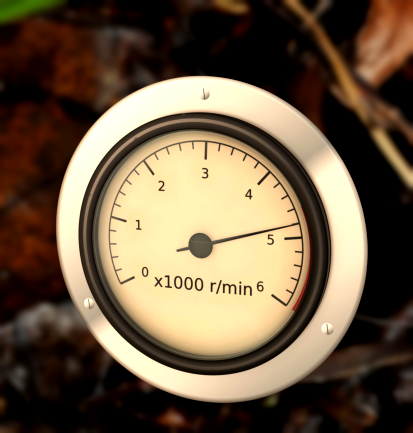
{"value": 4800, "unit": "rpm"}
